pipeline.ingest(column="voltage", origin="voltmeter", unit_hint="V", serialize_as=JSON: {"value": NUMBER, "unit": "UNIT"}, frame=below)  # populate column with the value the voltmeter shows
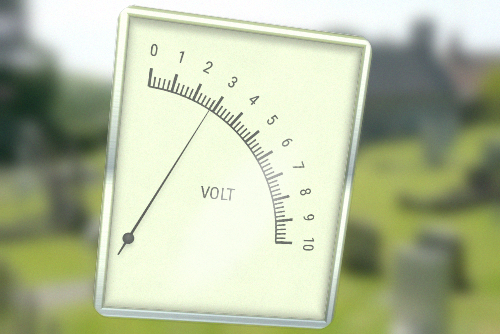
{"value": 2.8, "unit": "V"}
